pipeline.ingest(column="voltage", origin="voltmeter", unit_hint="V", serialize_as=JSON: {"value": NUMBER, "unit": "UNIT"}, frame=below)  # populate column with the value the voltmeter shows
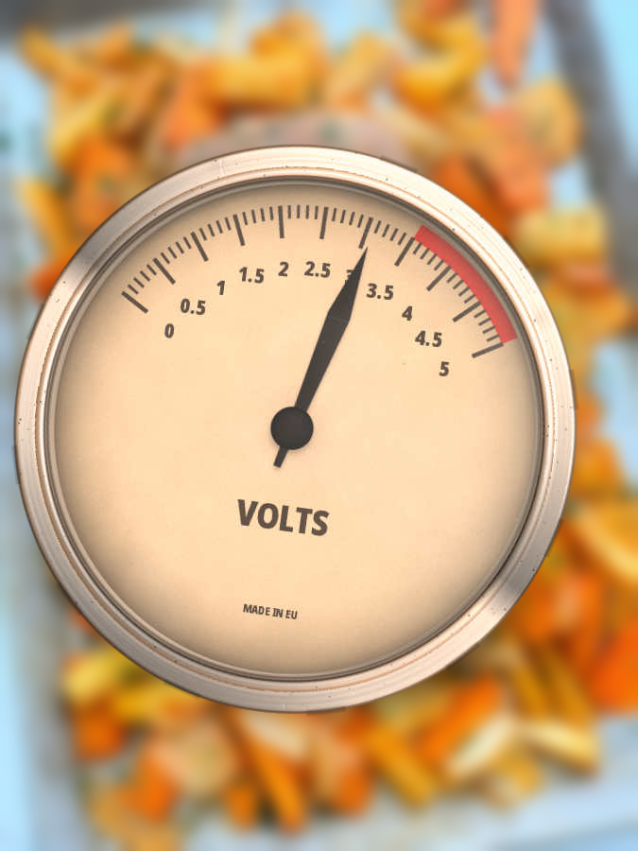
{"value": 3.1, "unit": "V"}
